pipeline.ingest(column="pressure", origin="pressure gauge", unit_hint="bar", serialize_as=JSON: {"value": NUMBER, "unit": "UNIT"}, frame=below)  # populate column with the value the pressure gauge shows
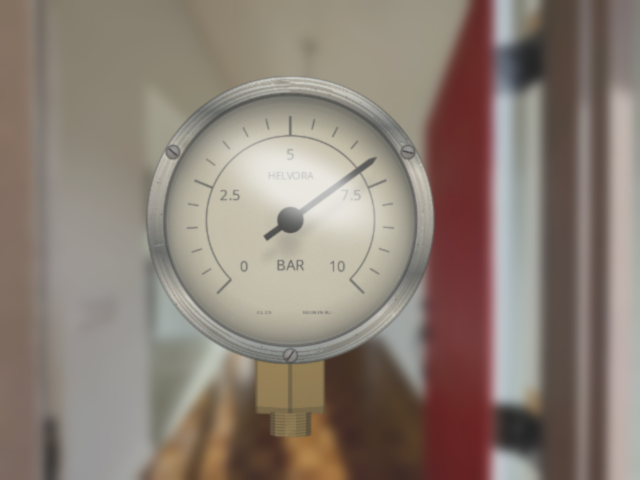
{"value": 7, "unit": "bar"}
